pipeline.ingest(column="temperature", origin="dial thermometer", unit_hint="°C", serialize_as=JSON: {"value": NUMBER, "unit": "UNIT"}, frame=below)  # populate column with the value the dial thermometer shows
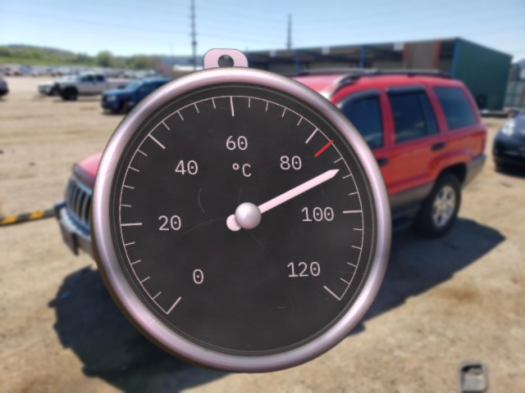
{"value": 90, "unit": "°C"}
